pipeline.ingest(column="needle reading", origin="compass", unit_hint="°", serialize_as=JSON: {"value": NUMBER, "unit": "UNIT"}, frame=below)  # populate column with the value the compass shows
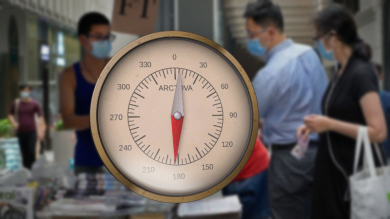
{"value": 185, "unit": "°"}
